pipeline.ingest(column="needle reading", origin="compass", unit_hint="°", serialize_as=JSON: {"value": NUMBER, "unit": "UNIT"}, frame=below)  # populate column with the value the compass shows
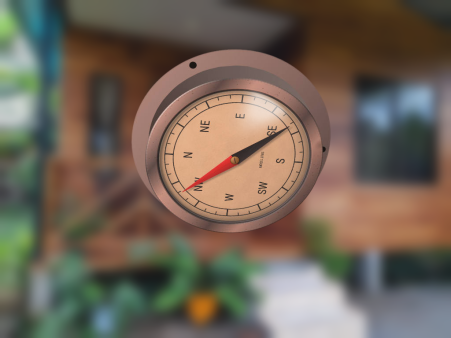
{"value": 320, "unit": "°"}
